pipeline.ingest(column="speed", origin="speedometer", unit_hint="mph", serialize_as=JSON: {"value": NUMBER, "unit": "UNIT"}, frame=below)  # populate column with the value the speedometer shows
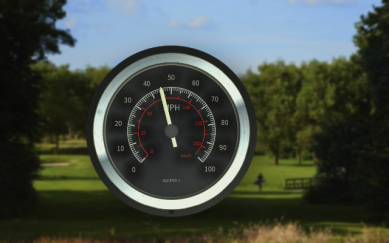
{"value": 45, "unit": "mph"}
